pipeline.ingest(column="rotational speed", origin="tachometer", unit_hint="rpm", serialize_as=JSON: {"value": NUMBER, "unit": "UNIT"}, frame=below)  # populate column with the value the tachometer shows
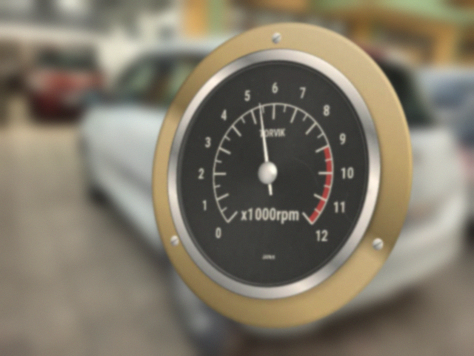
{"value": 5500, "unit": "rpm"}
